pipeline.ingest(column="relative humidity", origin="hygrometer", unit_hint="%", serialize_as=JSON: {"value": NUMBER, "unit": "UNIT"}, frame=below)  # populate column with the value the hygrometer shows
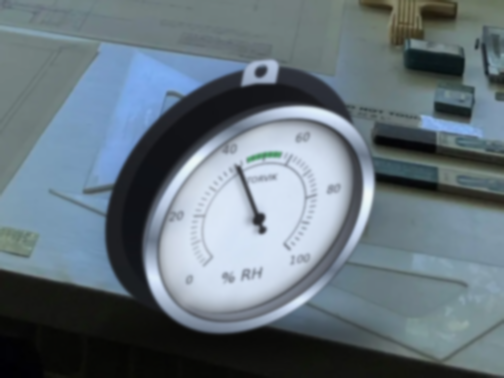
{"value": 40, "unit": "%"}
